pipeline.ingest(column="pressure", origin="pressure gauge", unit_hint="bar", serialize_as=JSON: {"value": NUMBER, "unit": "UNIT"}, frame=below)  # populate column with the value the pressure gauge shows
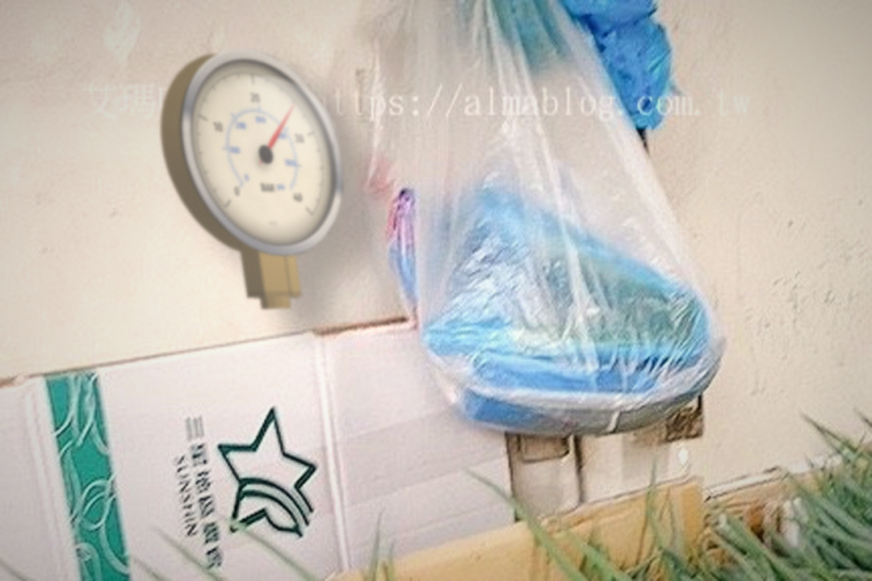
{"value": 26, "unit": "bar"}
